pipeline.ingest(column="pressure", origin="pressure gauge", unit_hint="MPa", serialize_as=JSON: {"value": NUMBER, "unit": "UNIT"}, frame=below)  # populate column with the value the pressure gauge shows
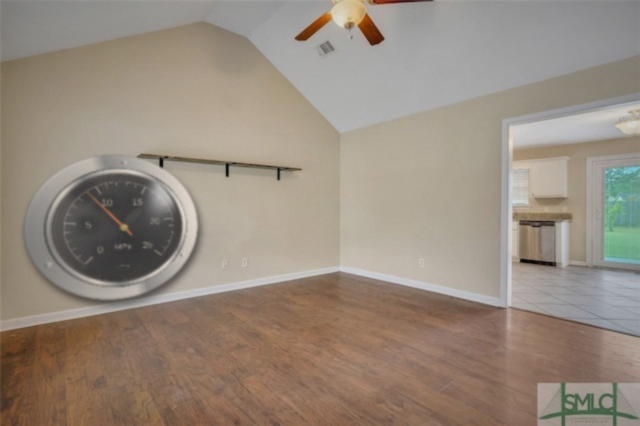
{"value": 9, "unit": "MPa"}
